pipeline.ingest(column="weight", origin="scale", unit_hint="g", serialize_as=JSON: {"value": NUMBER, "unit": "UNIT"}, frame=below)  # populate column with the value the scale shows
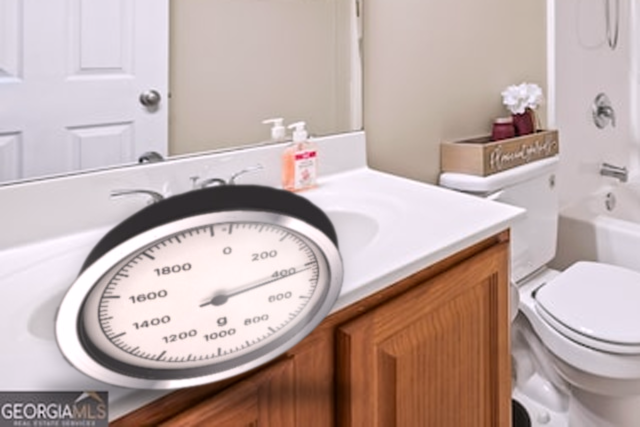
{"value": 400, "unit": "g"}
